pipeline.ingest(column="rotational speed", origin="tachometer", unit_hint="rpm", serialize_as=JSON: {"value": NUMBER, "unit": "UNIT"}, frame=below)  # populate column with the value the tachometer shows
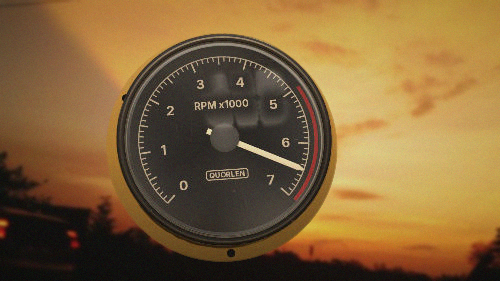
{"value": 6500, "unit": "rpm"}
